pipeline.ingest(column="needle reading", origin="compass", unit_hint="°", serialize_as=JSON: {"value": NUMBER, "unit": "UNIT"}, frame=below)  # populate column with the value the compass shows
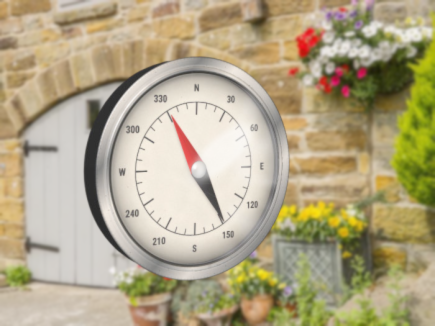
{"value": 330, "unit": "°"}
